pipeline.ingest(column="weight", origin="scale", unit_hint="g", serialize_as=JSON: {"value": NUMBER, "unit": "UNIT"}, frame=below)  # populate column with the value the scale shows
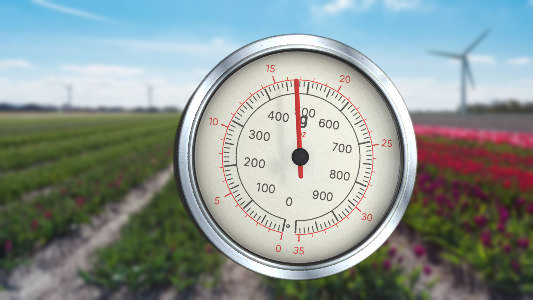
{"value": 470, "unit": "g"}
